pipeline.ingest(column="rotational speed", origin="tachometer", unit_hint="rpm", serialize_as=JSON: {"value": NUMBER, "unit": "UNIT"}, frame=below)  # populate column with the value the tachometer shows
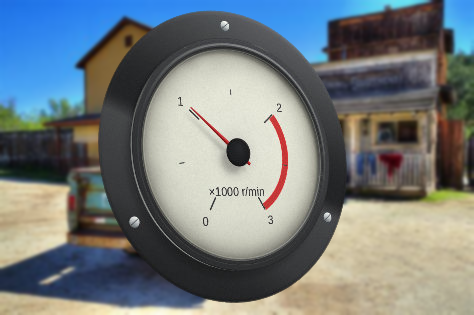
{"value": 1000, "unit": "rpm"}
